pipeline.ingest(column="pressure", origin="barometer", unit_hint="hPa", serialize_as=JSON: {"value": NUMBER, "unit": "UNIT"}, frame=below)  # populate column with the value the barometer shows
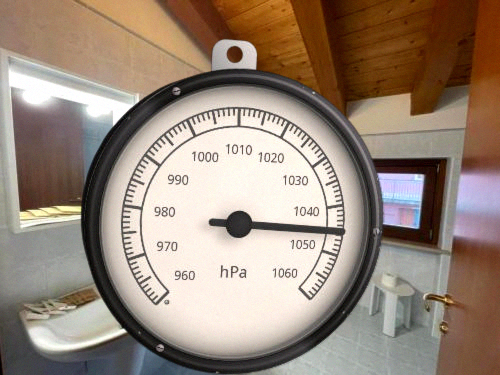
{"value": 1045, "unit": "hPa"}
